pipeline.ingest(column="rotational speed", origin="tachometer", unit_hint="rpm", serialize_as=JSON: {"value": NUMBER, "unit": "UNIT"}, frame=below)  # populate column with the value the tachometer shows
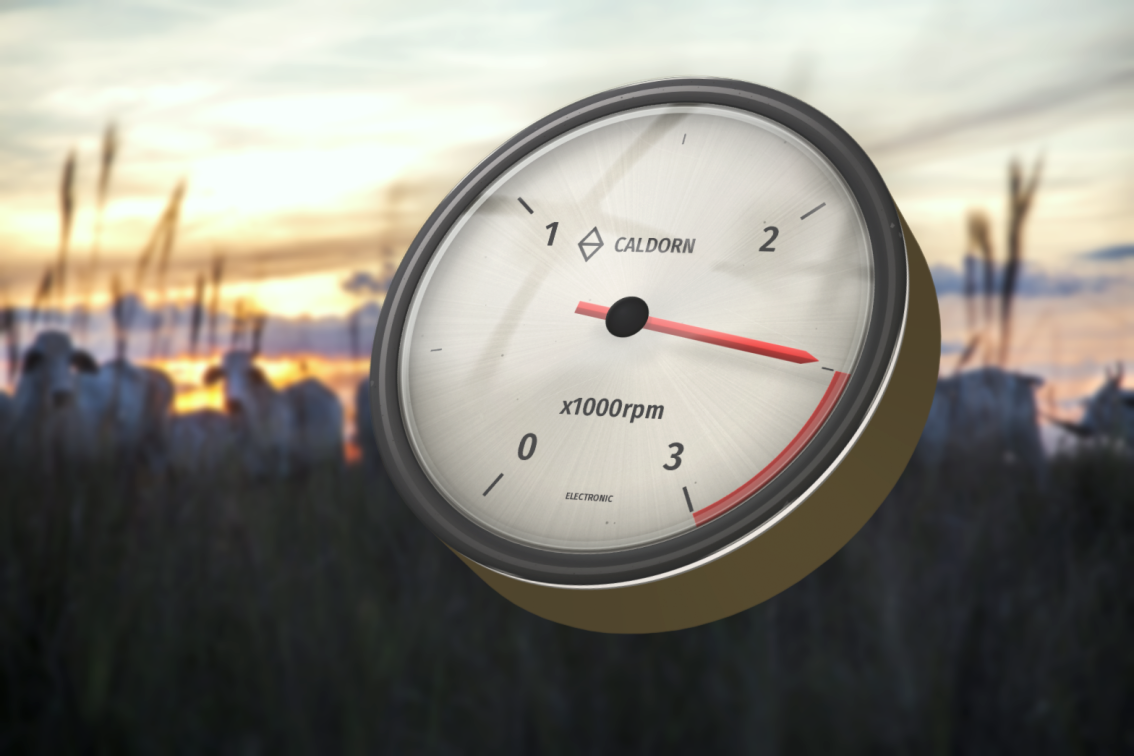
{"value": 2500, "unit": "rpm"}
